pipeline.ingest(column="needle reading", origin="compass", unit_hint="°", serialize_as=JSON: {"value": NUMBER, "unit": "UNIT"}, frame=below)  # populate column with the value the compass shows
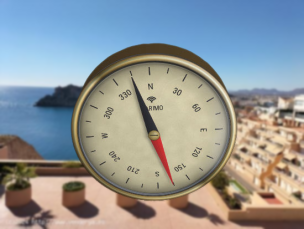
{"value": 165, "unit": "°"}
